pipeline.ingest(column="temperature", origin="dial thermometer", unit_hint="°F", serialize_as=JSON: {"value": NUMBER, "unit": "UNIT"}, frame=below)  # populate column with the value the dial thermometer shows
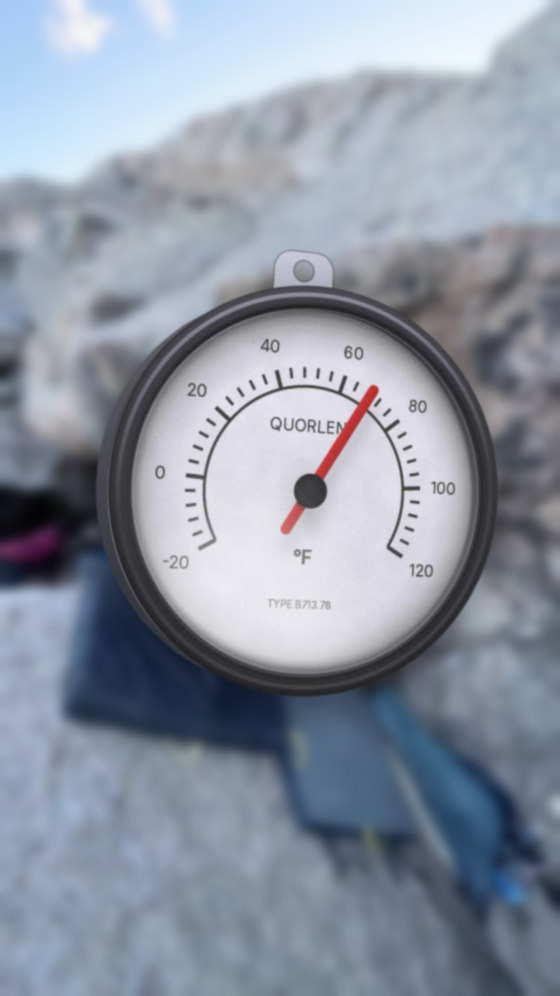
{"value": 68, "unit": "°F"}
